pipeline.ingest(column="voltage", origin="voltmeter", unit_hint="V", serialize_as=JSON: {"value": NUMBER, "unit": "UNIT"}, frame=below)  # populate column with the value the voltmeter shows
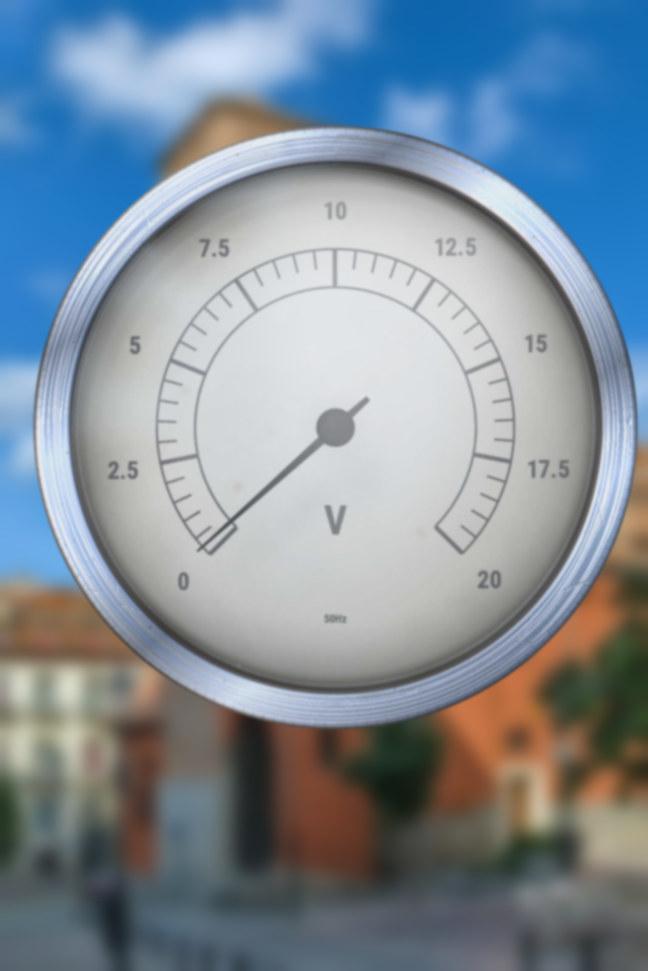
{"value": 0.25, "unit": "V"}
